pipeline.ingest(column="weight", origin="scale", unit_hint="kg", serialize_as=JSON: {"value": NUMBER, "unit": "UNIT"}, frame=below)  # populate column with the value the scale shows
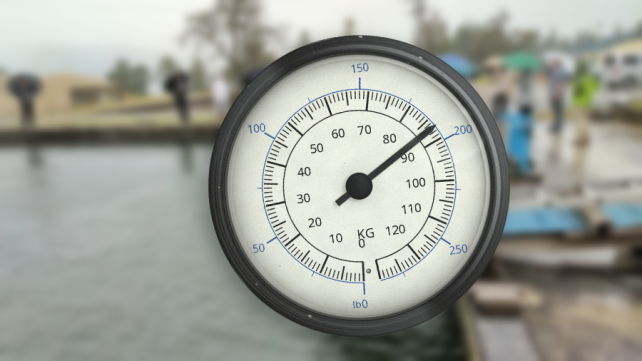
{"value": 87, "unit": "kg"}
